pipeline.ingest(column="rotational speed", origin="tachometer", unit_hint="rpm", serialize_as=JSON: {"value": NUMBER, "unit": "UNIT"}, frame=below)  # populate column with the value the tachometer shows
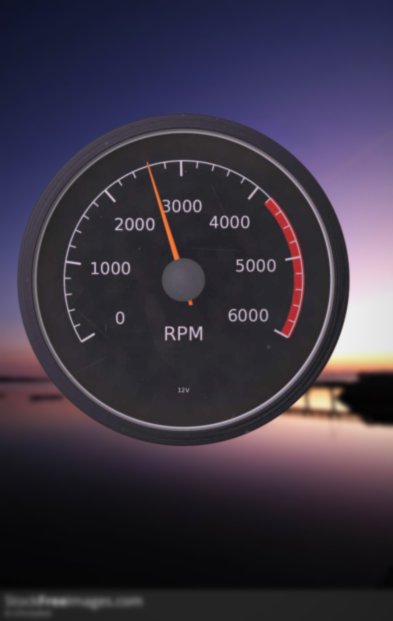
{"value": 2600, "unit": "rpm"}
